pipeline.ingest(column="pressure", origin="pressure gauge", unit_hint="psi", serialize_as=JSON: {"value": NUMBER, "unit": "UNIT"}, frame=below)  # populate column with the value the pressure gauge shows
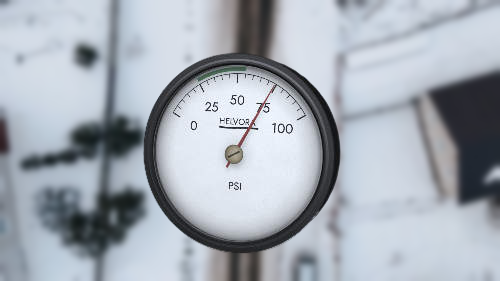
{"value": 75, "unit": "psi"}
